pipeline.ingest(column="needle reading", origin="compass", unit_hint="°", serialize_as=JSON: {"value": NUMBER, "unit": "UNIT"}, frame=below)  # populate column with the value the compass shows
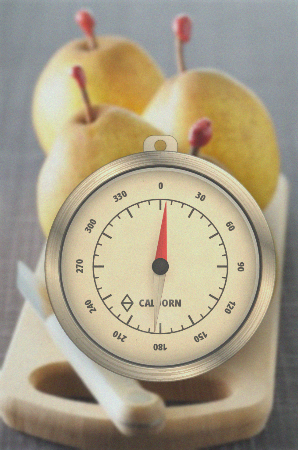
{"value": 5, "unit": "°"}
